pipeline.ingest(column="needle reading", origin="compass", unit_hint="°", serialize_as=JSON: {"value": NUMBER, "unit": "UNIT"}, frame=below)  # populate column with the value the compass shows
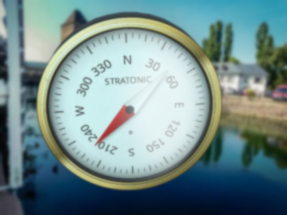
{"value": 225, "unit": "°"}
